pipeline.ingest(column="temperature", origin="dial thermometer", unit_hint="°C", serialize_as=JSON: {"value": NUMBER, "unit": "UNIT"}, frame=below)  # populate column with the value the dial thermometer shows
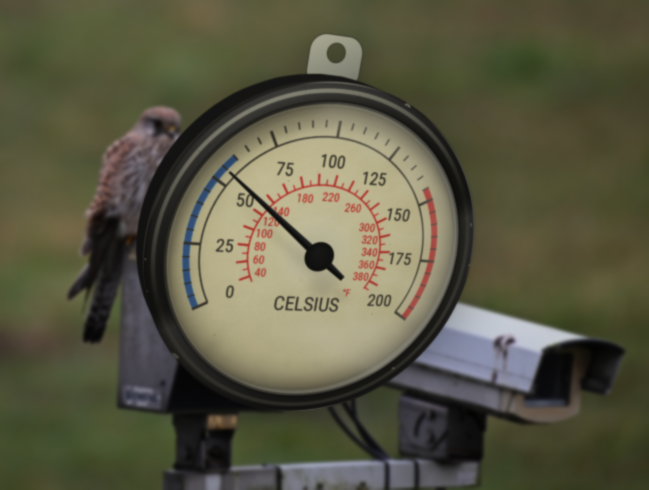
{"value": 55, "unit": "°C"}
